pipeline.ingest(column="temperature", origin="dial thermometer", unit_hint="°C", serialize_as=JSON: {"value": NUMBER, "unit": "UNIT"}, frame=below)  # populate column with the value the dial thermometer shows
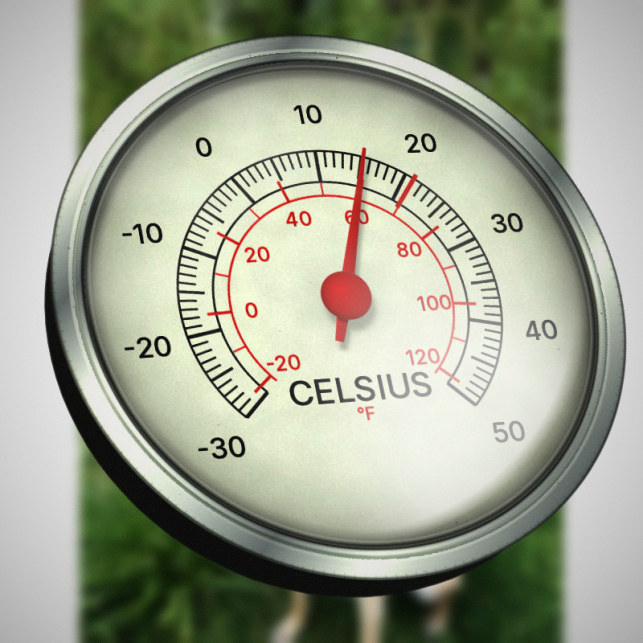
{"value": 15, "unit": "°C"}
